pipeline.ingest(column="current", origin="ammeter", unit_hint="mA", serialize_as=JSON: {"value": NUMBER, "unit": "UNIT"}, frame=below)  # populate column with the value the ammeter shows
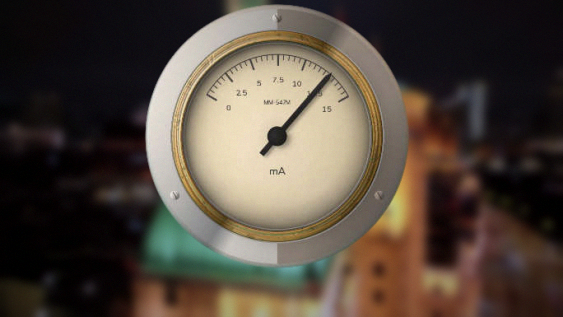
{"value": 12.5, "unit": "mA"}
